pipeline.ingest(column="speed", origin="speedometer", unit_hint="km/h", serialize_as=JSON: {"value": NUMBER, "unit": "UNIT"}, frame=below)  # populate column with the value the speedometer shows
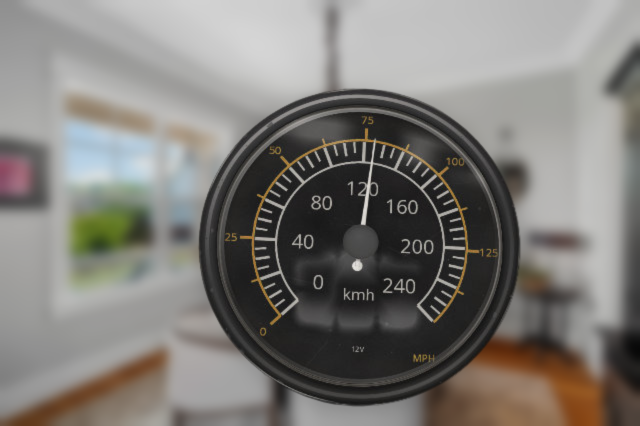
{"value": 125, "unit": "km/h"}
